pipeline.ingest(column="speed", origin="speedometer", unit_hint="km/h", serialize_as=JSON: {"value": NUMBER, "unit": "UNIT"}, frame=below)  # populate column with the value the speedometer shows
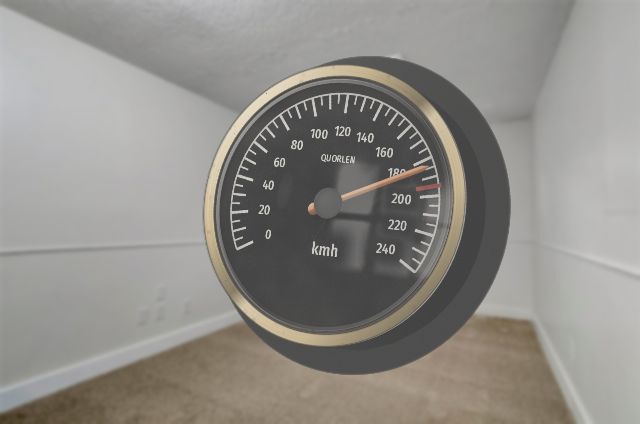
{"value": 185, "unit": "km/h"}
